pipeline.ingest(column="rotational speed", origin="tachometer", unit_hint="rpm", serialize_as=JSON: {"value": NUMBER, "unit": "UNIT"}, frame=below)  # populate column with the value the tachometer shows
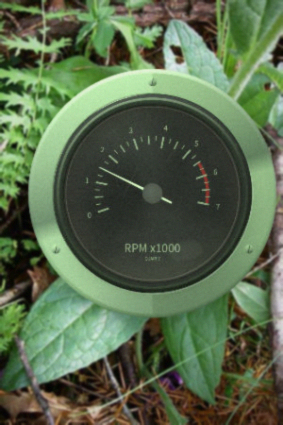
{"value": 1500, "unit": "rpm"}
